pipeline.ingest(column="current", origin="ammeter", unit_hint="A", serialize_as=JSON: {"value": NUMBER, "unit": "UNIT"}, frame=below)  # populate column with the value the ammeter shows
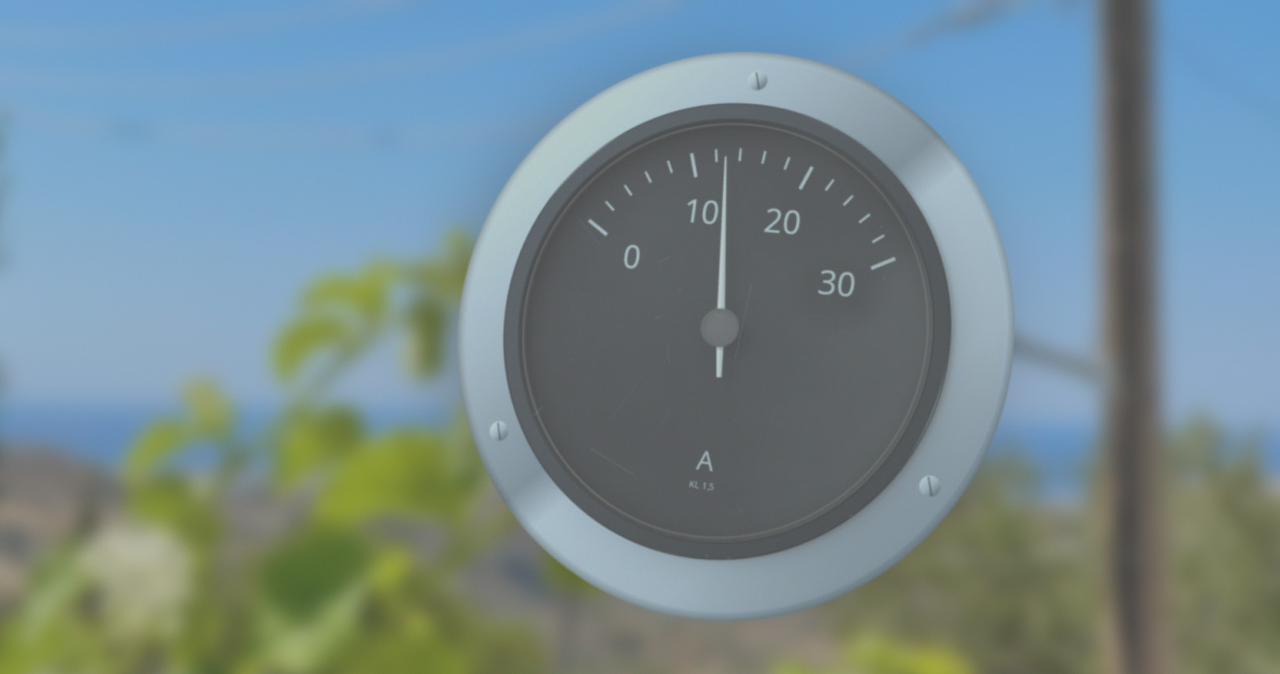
{"value": 13, "unit": "A"}
